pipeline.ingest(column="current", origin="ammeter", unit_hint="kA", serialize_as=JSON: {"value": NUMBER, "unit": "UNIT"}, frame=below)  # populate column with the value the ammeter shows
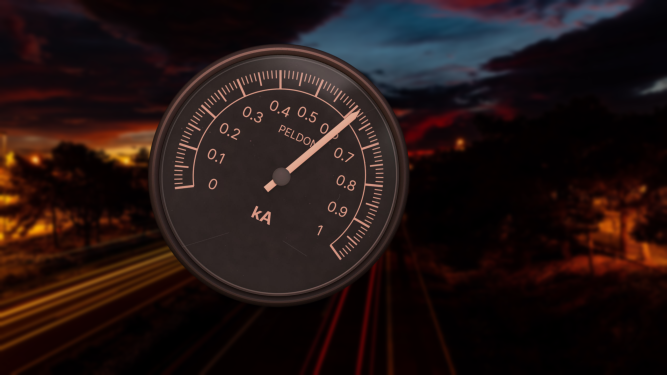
{"value": 0.61, "unit": "kA"}
